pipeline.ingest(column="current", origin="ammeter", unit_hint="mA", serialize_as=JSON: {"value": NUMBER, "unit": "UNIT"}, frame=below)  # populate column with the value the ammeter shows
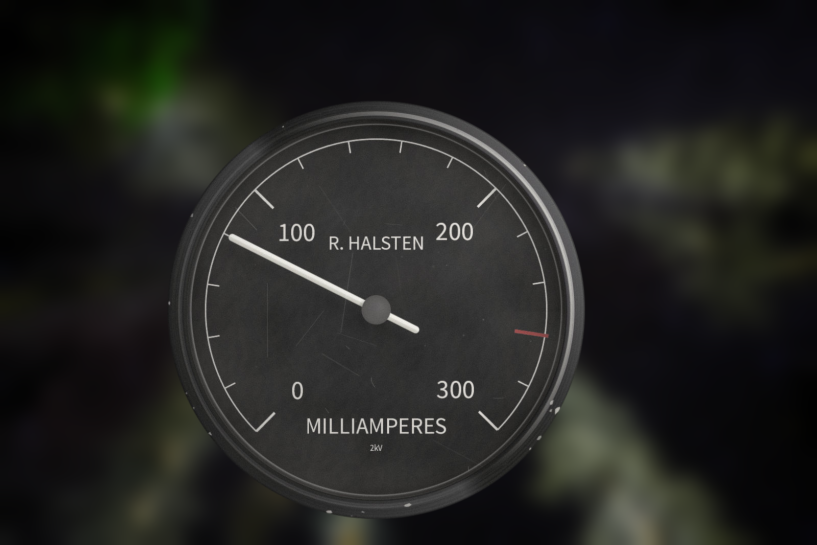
{"value": 80, "unit": "mA"}
